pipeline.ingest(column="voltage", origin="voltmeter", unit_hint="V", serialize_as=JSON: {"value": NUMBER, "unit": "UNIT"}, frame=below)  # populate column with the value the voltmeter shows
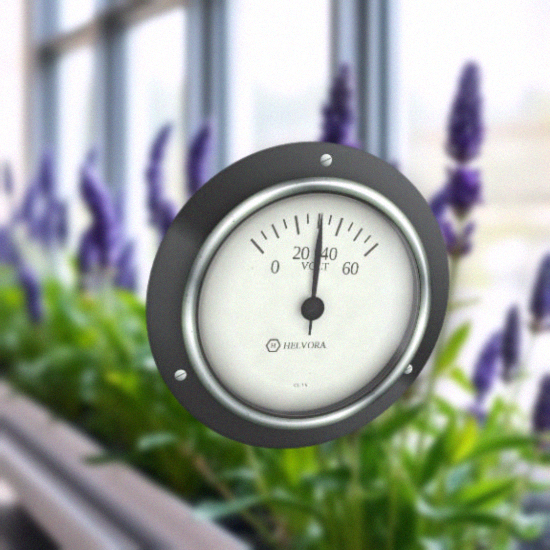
{"value": 30, "unit": "V"}
